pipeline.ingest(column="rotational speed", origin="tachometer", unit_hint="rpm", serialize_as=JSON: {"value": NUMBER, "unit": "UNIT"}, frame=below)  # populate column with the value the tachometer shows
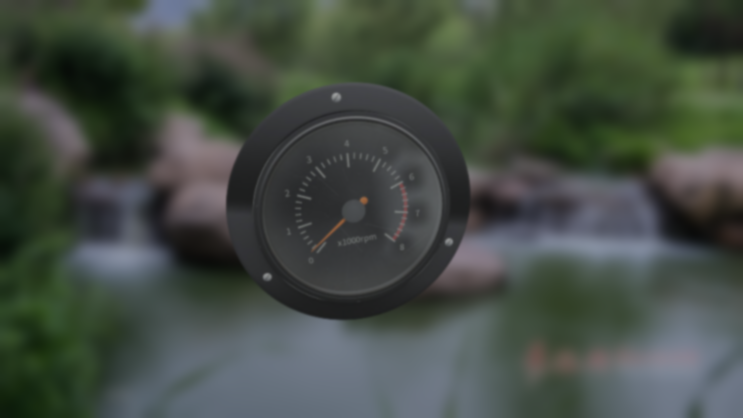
{"value": 200, "unit": "rpm"}
